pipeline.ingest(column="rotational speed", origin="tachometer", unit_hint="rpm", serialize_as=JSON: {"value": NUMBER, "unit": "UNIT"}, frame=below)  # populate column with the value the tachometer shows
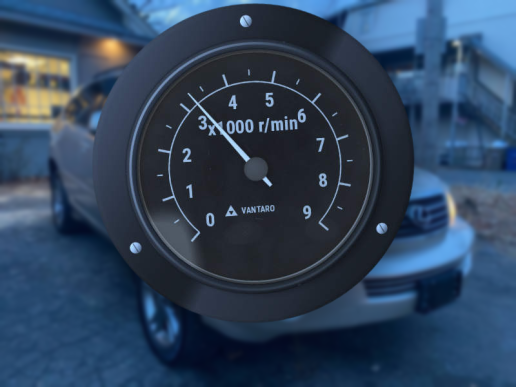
{"value": 3250, "unit": "rpm"}
